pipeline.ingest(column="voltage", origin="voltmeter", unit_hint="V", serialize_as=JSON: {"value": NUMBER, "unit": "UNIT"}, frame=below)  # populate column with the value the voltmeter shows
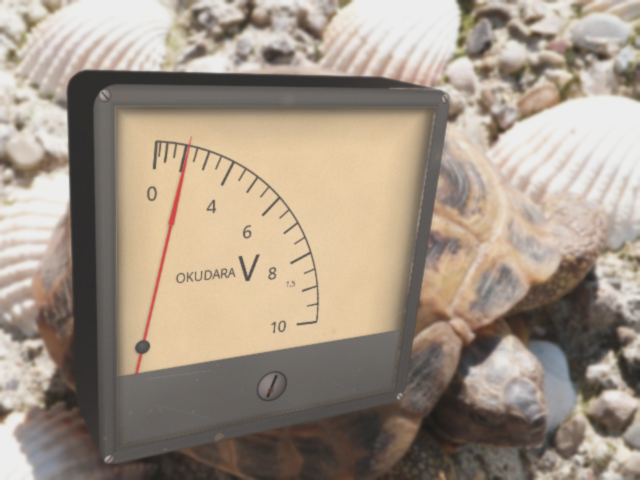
{"value": 2, "unit": "V"}
